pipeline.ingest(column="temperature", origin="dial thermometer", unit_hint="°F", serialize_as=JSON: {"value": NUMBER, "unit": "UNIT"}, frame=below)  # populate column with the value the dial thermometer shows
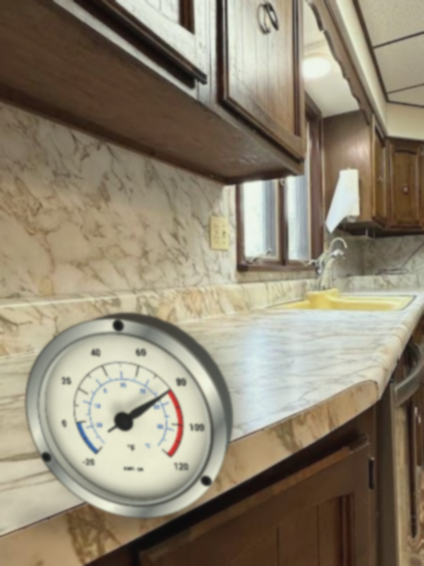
{"value": 80, "unit": "°F"}
